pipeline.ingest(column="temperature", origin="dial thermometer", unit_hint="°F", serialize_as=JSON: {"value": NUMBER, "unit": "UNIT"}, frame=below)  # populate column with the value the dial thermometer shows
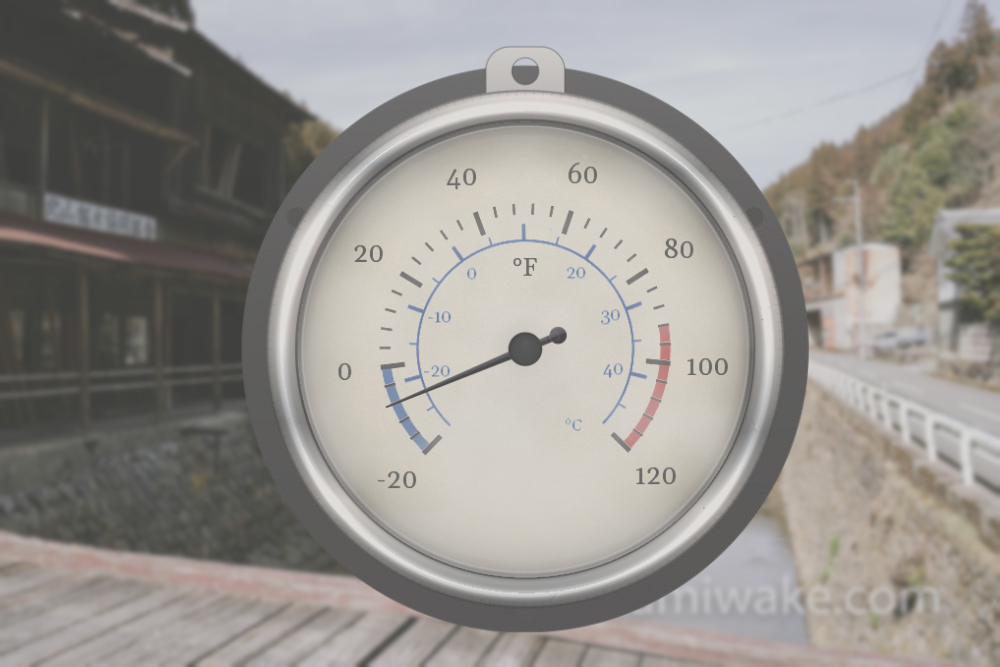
{"value": -8, "unit": "°F"}
